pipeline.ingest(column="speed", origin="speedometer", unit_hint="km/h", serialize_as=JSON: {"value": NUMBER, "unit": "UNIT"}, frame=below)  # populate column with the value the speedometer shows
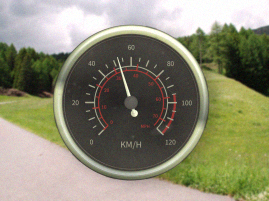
{"value": 52.5, "unit": "km/h"}
